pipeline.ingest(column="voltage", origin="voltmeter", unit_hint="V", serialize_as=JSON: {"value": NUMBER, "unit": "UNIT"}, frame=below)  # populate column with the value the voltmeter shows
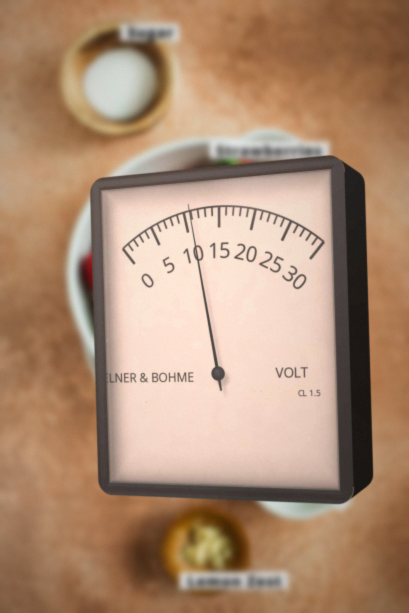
{"value": 11, "unit": "V"}
